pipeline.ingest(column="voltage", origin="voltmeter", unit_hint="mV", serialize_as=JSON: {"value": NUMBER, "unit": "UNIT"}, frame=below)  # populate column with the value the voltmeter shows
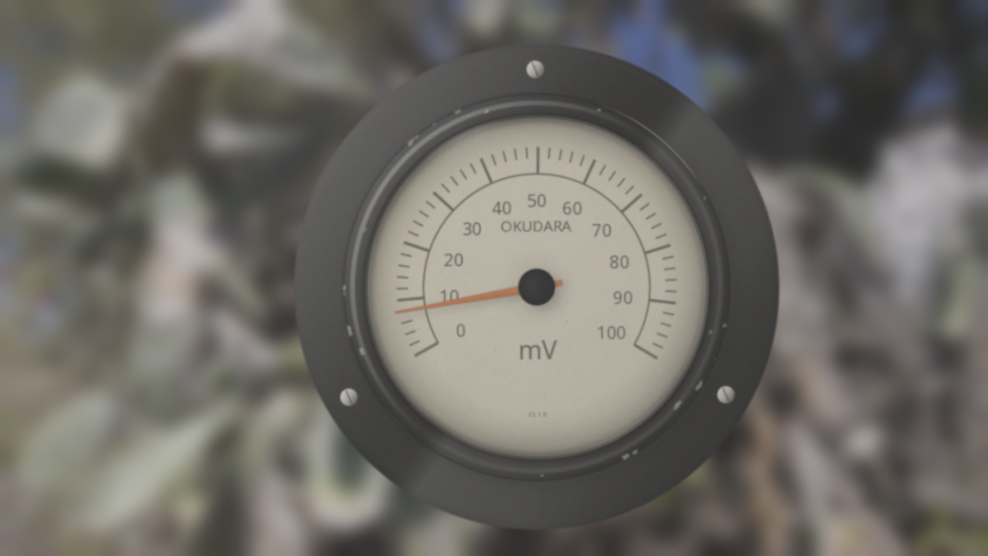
{"value": 8, "unit": "mV"}
